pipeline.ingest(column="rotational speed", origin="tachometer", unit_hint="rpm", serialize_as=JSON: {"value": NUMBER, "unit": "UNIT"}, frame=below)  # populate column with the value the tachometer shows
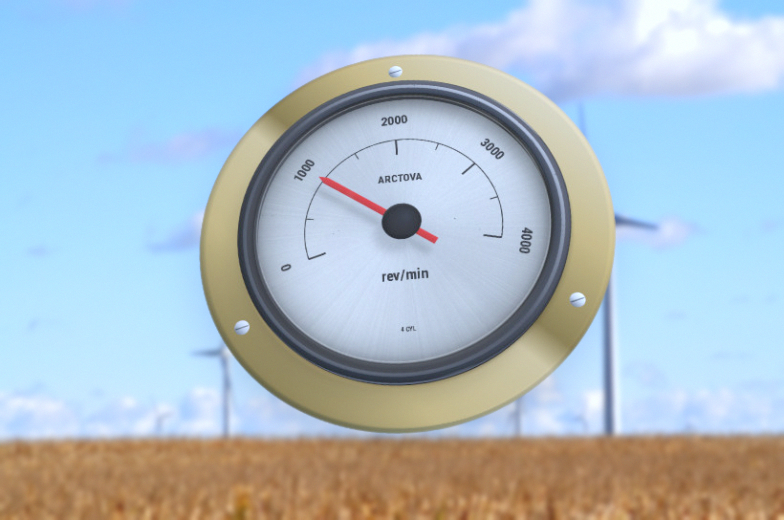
{"value": 1000, "unit": "rpm"}
